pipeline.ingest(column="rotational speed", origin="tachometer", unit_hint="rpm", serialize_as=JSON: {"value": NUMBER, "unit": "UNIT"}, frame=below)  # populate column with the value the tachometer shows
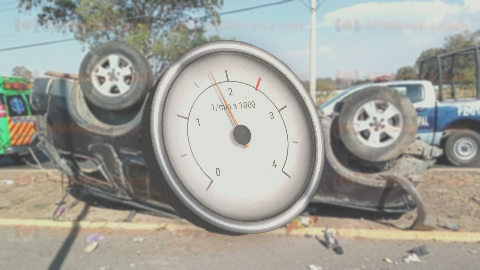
{"value": 1750, "unit": "rpm"}
